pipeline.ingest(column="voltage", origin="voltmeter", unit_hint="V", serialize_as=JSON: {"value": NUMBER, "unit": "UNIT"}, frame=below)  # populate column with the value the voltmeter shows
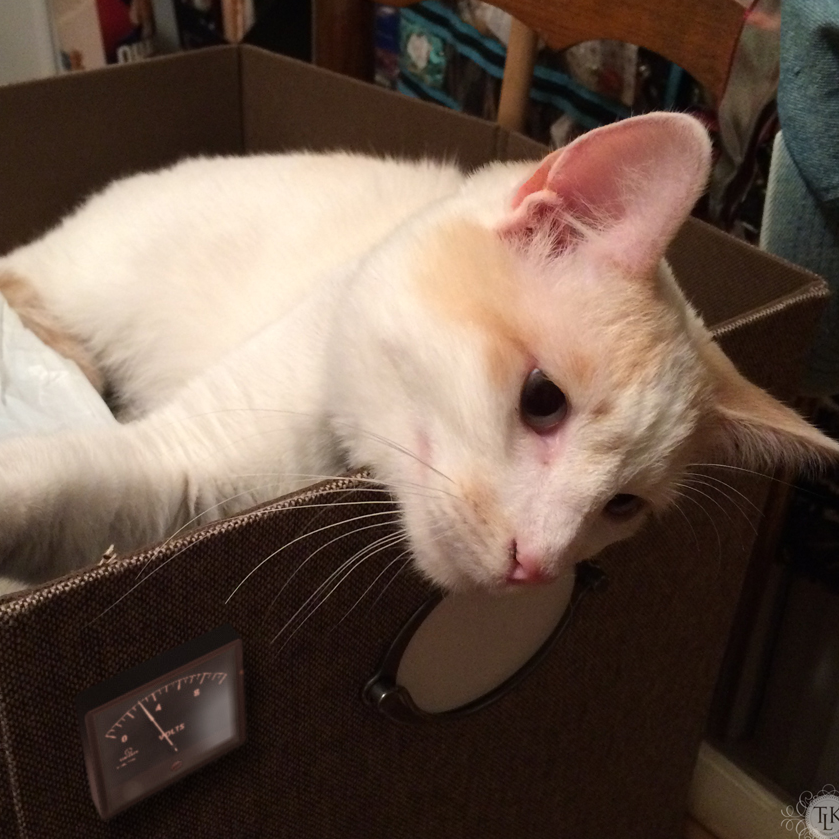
{"value": 3, "unit": "V"}
